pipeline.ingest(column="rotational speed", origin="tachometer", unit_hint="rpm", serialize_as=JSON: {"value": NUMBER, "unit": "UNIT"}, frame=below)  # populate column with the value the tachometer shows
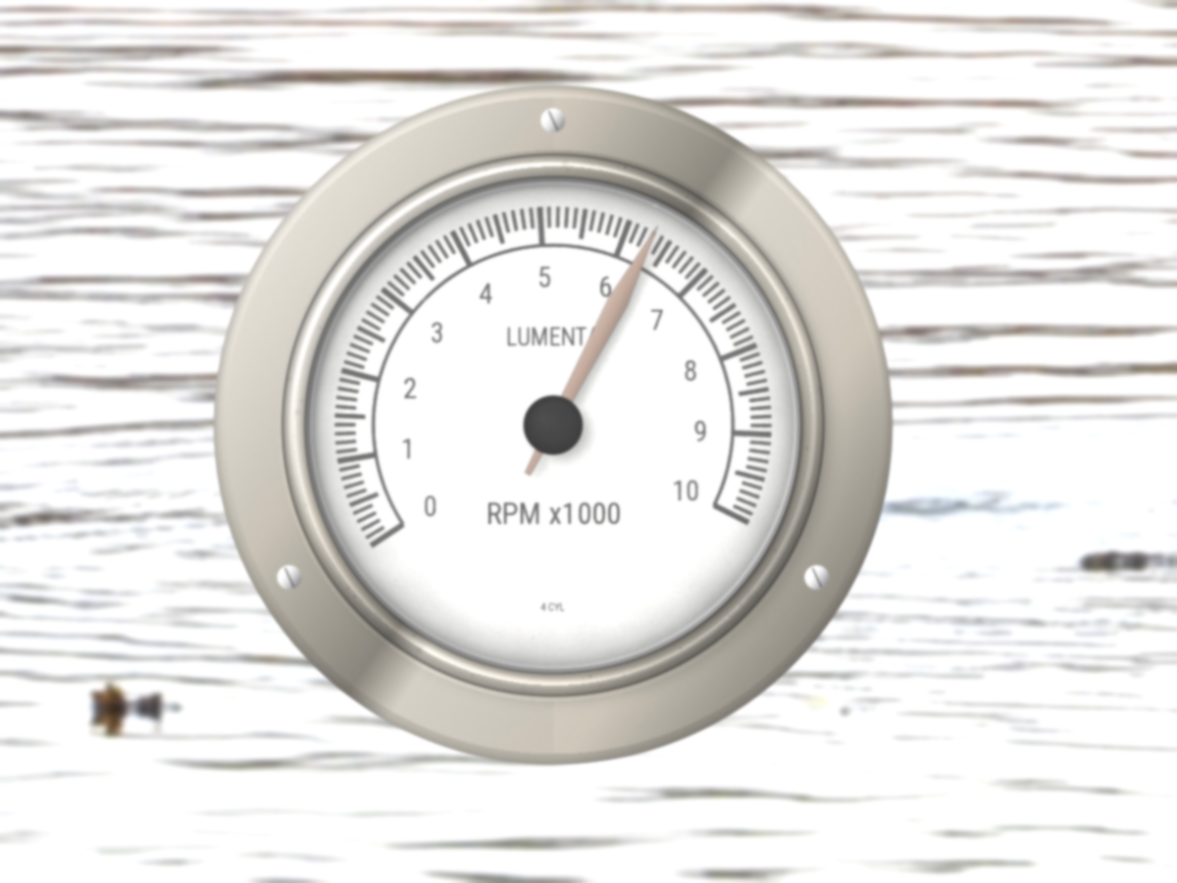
{"value": 6300, "unit": "rpm"}
